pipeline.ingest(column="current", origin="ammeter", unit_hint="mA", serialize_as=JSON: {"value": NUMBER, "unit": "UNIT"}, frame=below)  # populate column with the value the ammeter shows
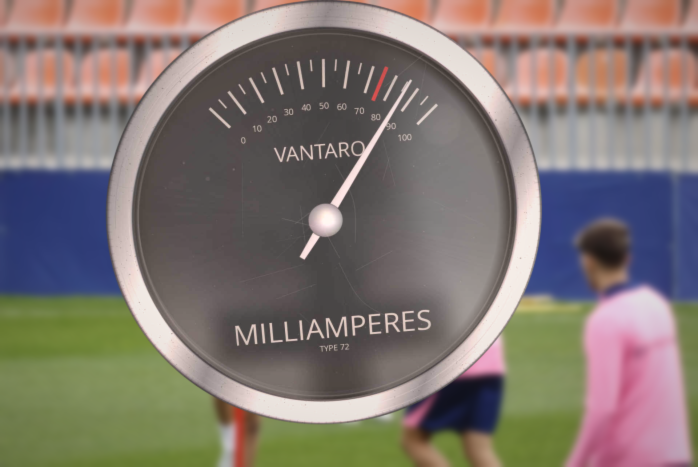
{"value": 85, "unit": "mA"}
